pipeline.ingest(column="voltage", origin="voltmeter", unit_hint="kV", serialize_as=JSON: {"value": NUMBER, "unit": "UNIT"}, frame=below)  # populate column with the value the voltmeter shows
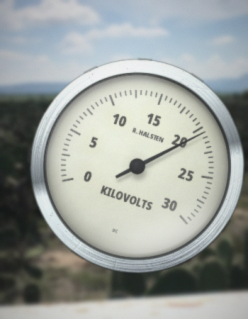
{"value": 20.5, "unit": "kV"}
